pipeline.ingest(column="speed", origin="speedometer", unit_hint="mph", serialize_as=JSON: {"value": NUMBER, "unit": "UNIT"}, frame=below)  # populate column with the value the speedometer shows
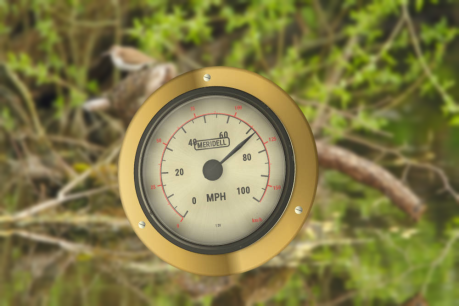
{"value": 72.5, "unit": "mph"}
